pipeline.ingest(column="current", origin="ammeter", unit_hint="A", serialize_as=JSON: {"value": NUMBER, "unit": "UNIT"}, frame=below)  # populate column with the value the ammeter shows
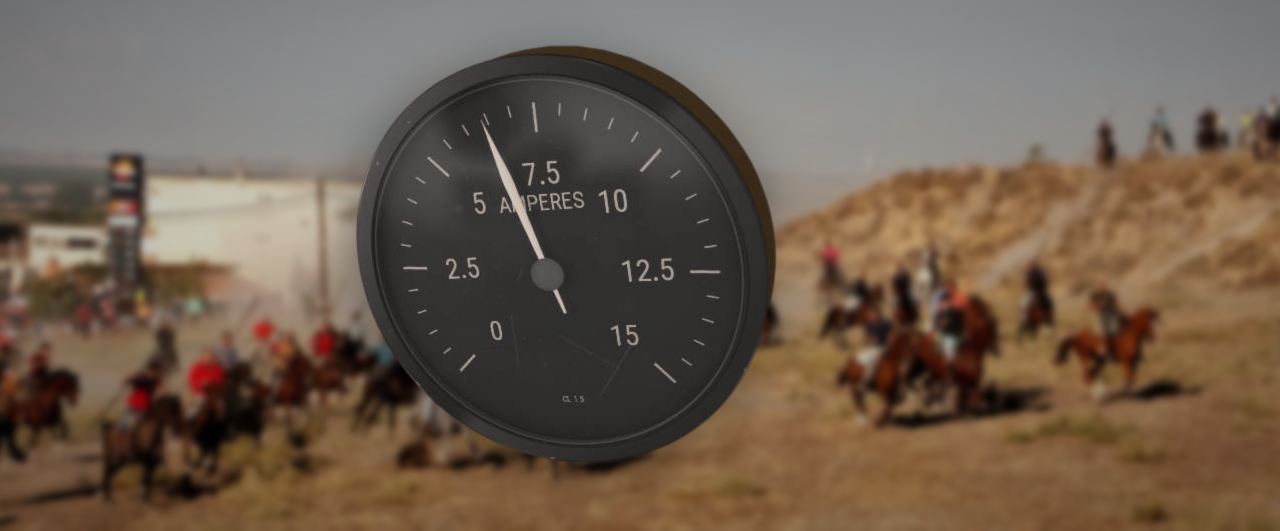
{"value": 6.5, "unit": "A"}
